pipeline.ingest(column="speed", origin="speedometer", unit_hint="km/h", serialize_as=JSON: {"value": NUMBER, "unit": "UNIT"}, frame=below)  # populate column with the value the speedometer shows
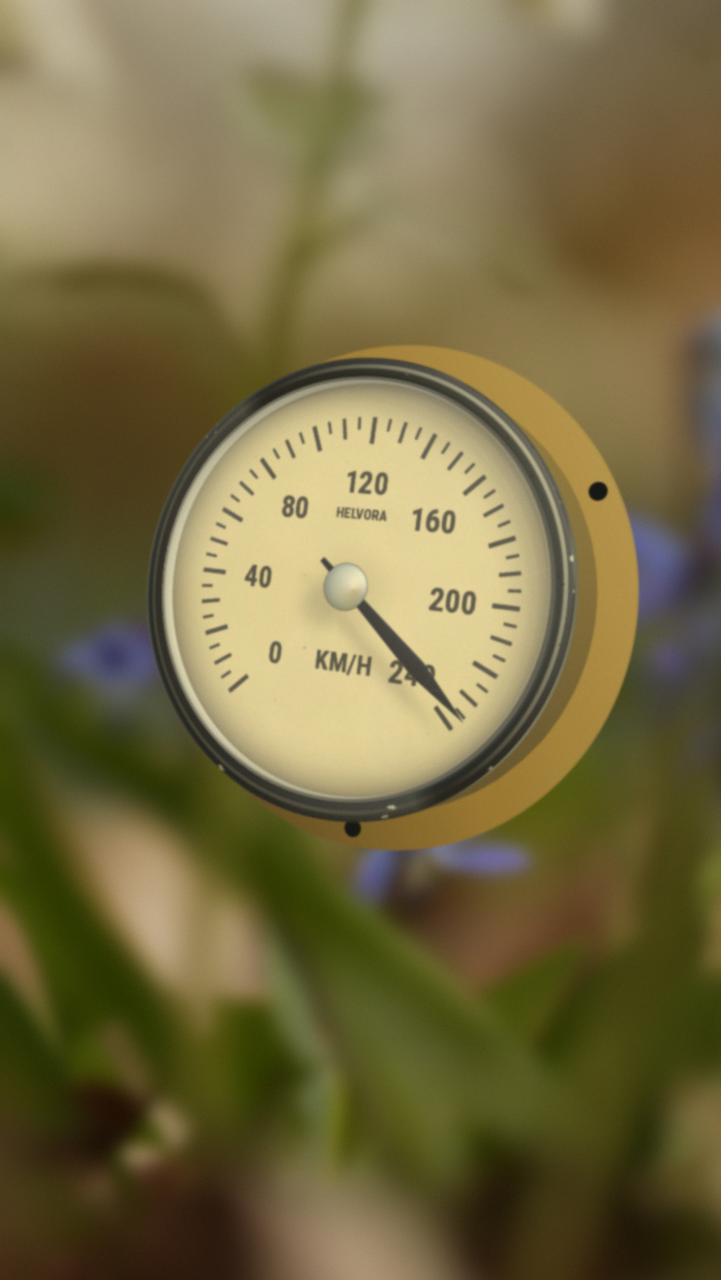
{"value": 235, "unit": "km/h"}
